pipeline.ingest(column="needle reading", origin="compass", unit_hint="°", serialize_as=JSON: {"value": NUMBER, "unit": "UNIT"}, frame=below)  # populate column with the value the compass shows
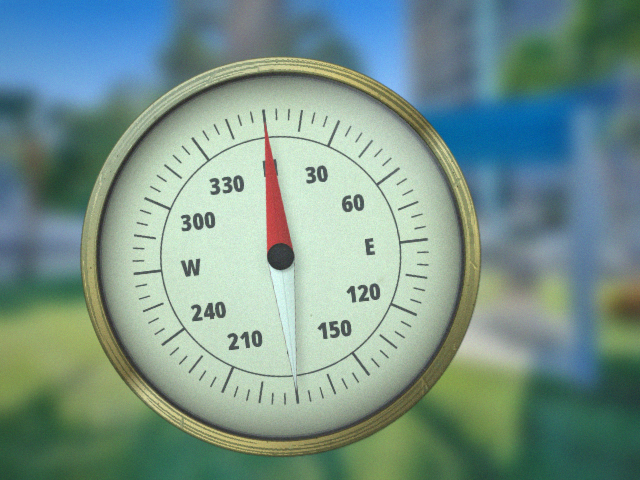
{"value": 0, "unit": "°"}
